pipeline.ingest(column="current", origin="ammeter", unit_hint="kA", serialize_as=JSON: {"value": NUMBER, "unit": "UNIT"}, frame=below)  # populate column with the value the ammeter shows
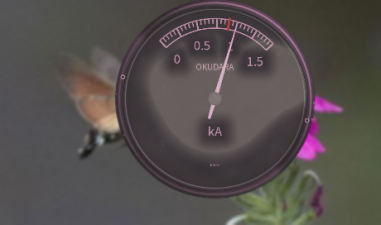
{"value": 1, "unit": "kA"}
